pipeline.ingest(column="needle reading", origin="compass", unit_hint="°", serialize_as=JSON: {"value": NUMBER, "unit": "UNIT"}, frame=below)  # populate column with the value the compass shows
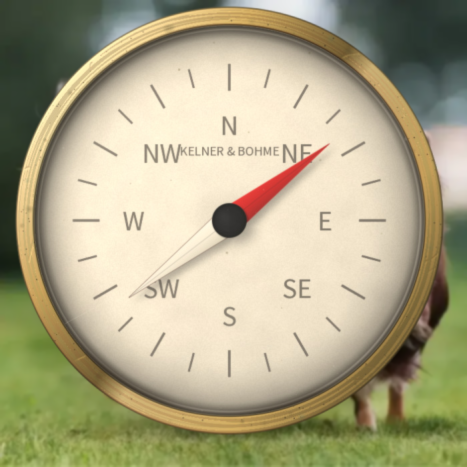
{"value": 52.5, "unit": "°"}
